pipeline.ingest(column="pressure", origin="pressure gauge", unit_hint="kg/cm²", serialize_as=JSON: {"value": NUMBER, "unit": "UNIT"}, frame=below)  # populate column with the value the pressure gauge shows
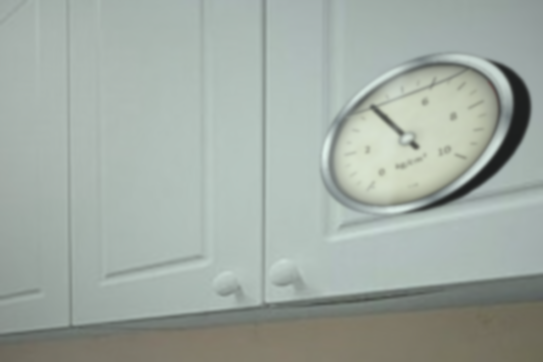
{"value": 4, "unit": "kg/cm²"}
